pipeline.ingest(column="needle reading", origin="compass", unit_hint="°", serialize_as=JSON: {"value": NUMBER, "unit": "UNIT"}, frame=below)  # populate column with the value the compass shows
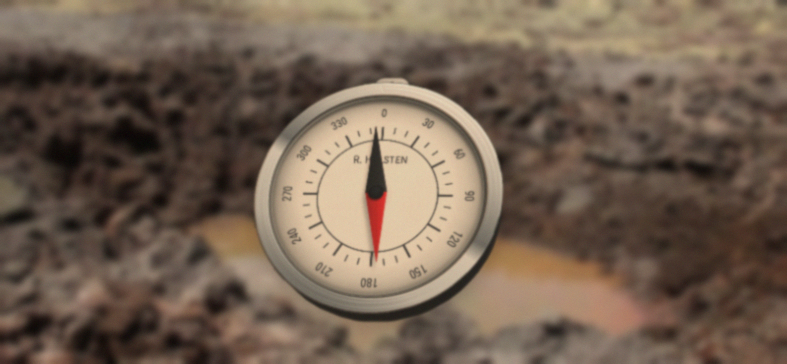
{"value": 175, "unit": "°"}
